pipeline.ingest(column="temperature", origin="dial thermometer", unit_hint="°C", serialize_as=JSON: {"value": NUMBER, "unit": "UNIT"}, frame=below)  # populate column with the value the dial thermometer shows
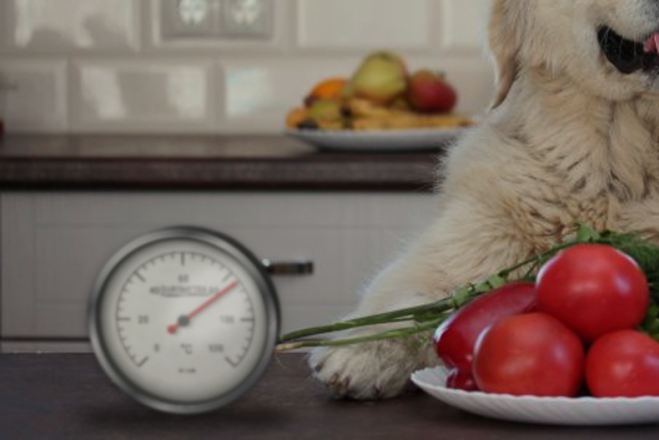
{"value": 84, "unit": "°C"}
